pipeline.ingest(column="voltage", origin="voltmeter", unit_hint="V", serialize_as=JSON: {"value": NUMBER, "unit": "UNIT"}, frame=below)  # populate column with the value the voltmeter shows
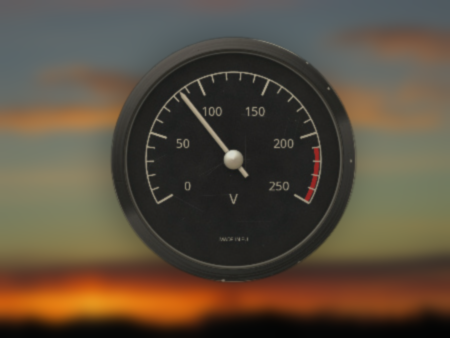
{"value": 85, "unit": "V"}
